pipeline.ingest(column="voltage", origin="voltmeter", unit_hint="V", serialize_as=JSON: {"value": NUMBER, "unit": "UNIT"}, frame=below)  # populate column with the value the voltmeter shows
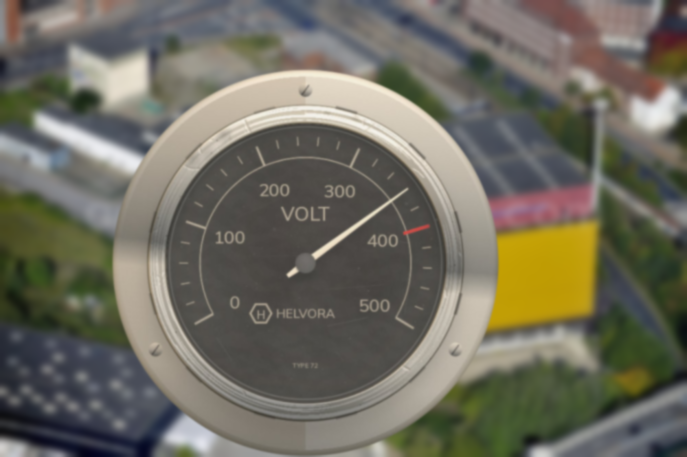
{"value": 360, "unit": "V"}
